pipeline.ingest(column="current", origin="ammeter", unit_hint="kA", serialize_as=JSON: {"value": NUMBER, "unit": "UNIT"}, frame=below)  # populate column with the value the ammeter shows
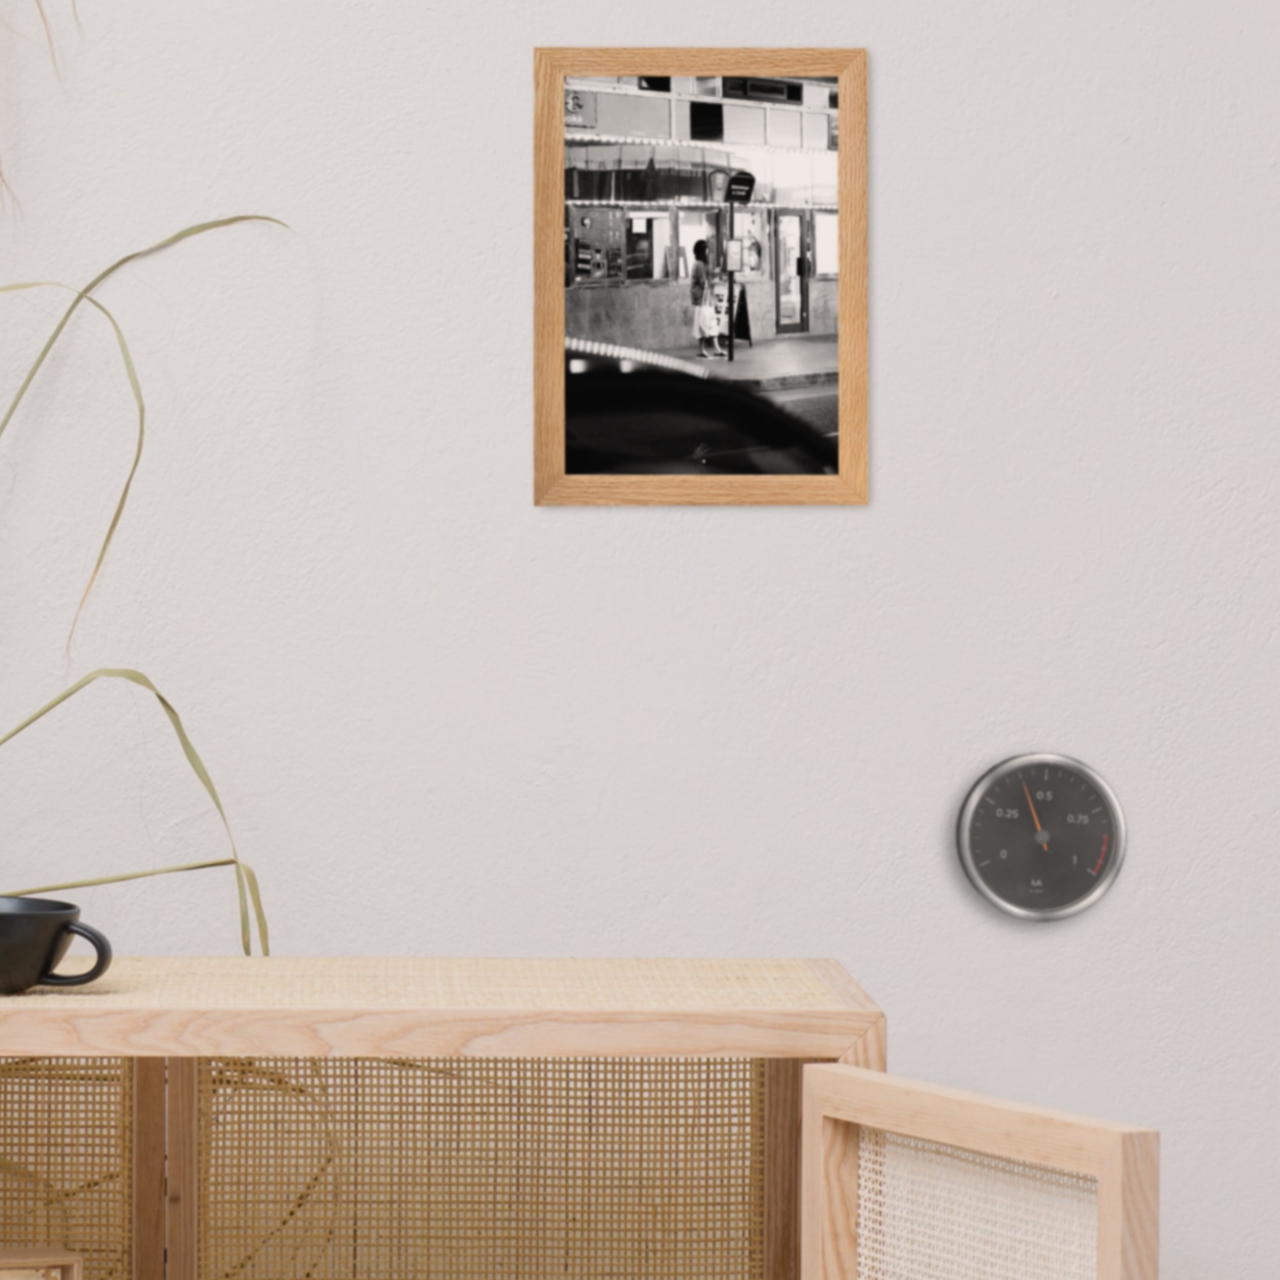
{"value": 0.4, "unit": "kA"}
